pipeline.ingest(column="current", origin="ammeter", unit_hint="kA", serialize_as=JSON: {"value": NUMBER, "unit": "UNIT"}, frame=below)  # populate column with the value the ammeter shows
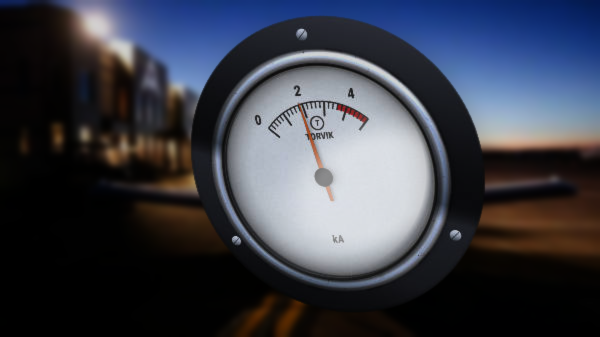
{"value": 2, "unit": "kA"}
